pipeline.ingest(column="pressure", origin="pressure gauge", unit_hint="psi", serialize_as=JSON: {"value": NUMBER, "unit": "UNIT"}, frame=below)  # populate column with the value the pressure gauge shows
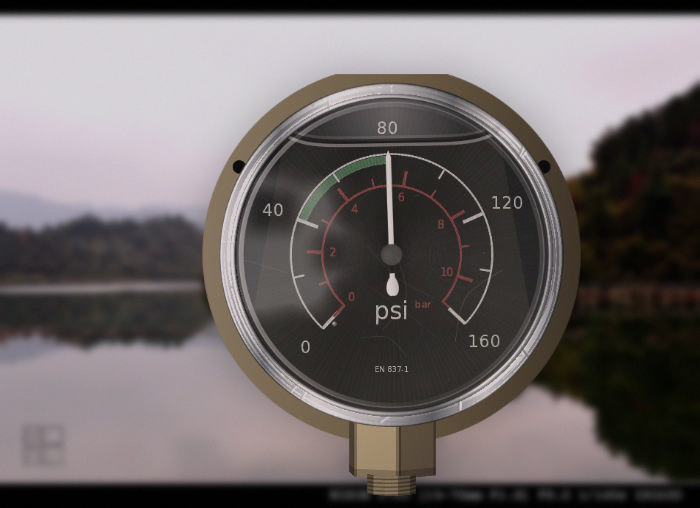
{"value": 80, "unit": "psi"}
